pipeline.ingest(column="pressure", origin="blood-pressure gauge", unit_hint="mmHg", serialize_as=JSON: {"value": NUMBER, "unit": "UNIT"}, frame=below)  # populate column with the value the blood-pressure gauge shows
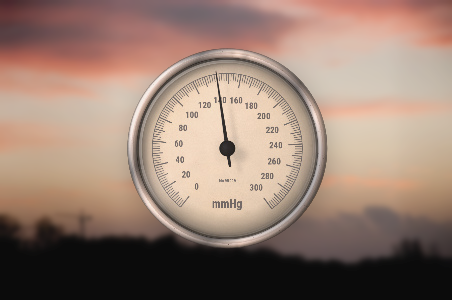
{"value": 140, "unit": "mmHg"}
